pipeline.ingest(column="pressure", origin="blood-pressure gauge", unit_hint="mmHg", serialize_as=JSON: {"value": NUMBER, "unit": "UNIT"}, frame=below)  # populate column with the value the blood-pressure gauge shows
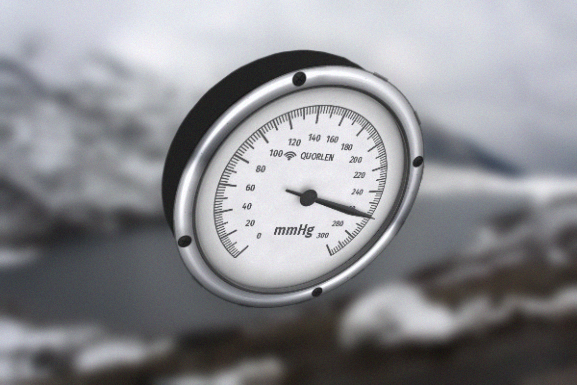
{"value": 260, "unit": "mmHg"}
